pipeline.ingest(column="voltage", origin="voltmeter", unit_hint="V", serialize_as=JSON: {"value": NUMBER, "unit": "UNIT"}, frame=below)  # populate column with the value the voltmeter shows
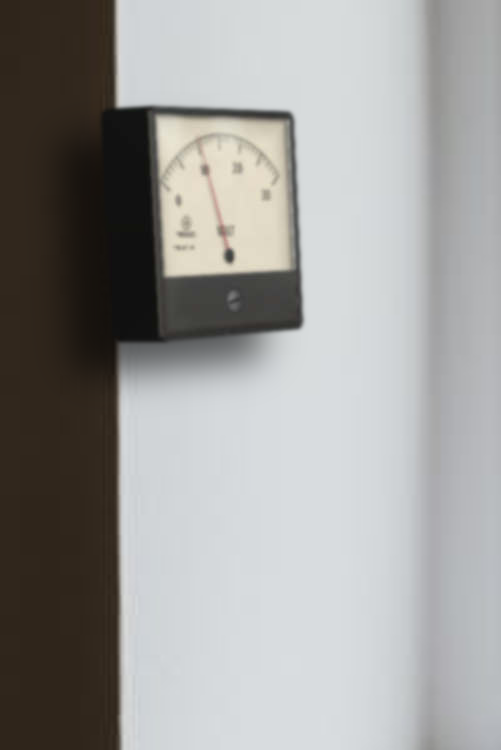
{"value": 10, "unit": "V"}
